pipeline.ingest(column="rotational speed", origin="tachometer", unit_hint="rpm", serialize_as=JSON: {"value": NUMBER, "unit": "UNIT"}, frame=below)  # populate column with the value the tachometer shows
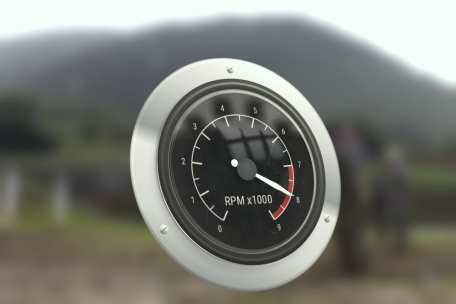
{"value": 8000, "unit": "rpm"}
